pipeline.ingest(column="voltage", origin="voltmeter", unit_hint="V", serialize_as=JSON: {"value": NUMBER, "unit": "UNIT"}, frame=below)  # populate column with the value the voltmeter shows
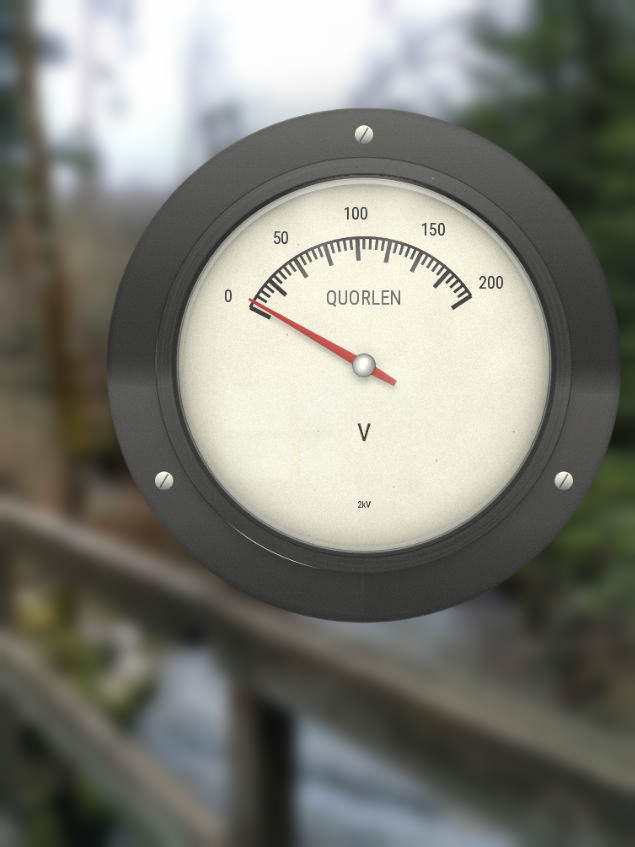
{"value": 5, "unit": "V"}
